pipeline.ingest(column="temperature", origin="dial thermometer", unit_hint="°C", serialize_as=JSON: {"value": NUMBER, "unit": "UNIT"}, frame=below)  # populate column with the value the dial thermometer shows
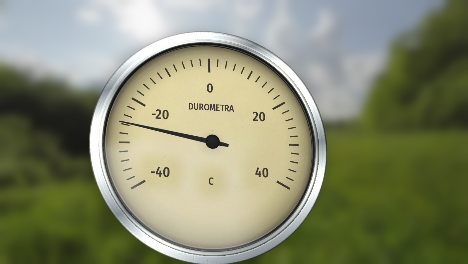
{"value": -26, "unit": "°C"}
